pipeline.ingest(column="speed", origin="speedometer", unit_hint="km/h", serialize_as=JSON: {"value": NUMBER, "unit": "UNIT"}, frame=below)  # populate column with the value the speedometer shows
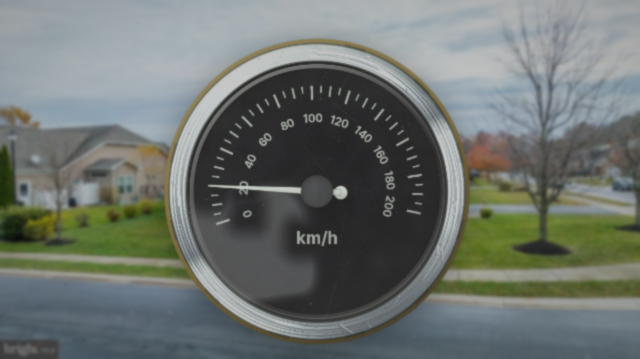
{"value": 20, "unit": "km/h"}
